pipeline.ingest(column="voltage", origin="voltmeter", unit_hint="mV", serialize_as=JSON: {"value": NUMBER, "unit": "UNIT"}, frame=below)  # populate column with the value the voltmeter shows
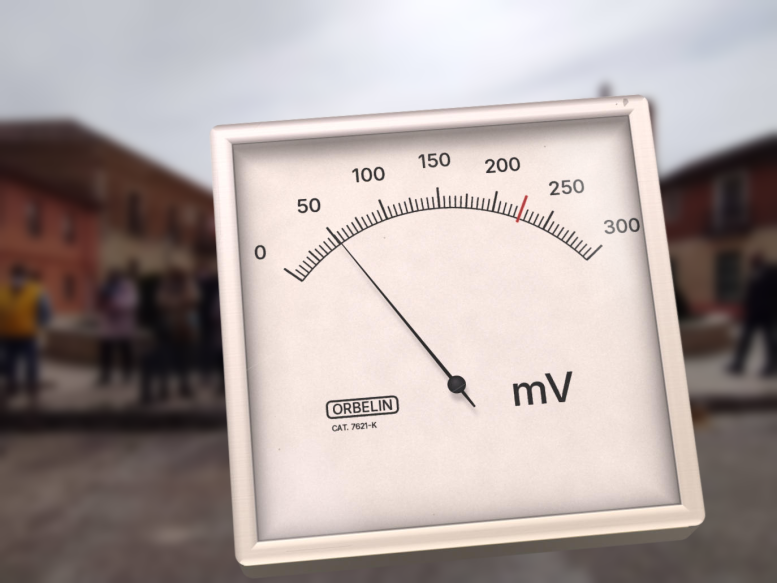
{"value": 50, "unit": "mV"}
